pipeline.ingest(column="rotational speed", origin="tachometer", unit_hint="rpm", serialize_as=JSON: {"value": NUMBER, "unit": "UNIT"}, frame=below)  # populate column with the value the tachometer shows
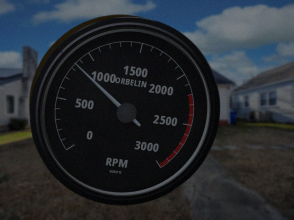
{"value": 850, "unit": "rpm"}
